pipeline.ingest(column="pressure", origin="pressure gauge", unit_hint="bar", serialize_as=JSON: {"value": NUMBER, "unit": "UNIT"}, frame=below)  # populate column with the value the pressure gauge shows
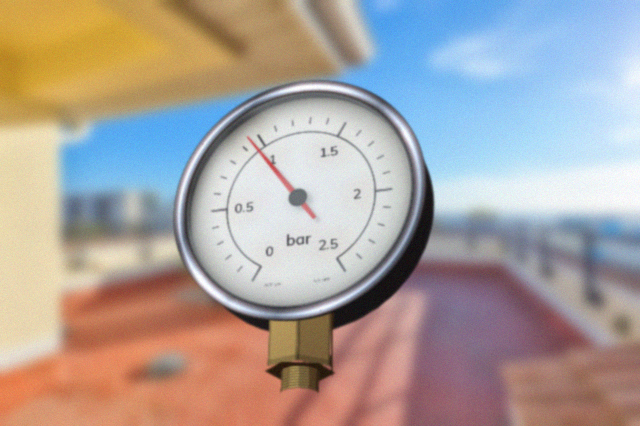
{"value": 0.95, "unit": "bar"}
